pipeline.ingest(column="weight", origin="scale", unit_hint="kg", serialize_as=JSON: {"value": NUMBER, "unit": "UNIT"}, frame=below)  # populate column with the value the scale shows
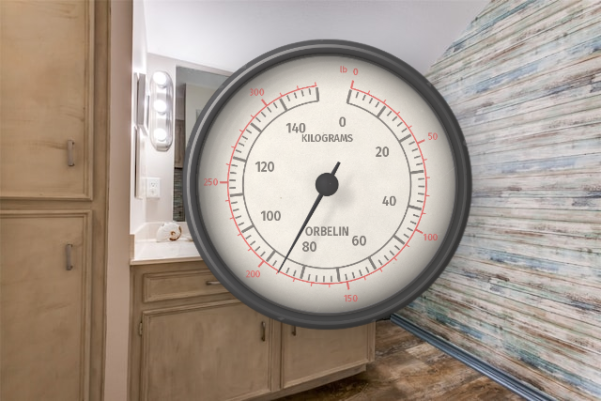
{"value": 86, "unit": "kg"}
